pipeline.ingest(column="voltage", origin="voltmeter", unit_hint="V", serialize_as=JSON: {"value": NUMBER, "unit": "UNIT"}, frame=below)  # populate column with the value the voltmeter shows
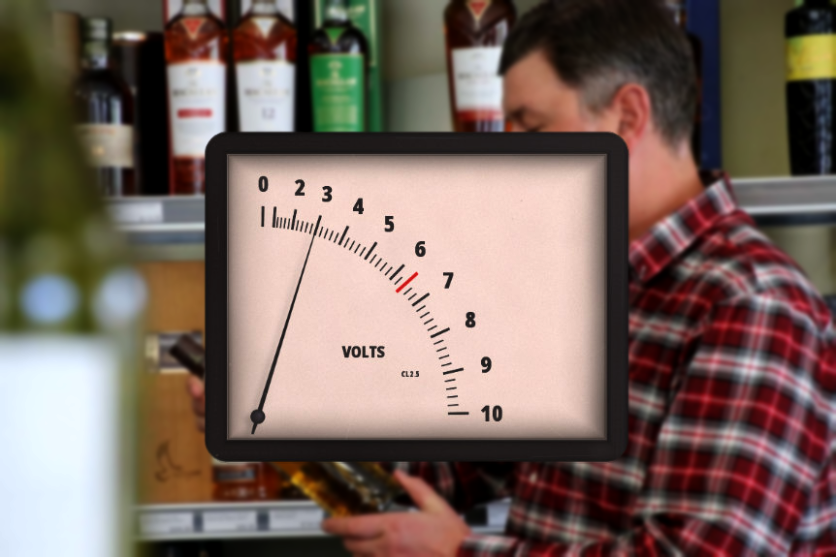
{"value": 3, "unit": "V"}
